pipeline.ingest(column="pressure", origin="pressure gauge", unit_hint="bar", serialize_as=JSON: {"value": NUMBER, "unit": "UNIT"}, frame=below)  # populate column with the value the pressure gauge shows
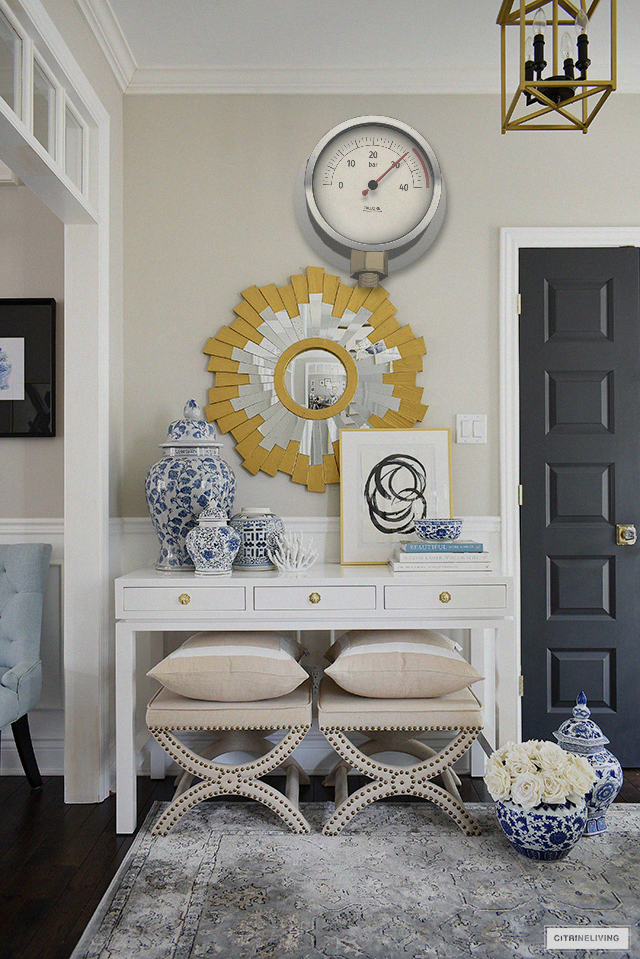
{"value": 30, "unit": "bar"}
